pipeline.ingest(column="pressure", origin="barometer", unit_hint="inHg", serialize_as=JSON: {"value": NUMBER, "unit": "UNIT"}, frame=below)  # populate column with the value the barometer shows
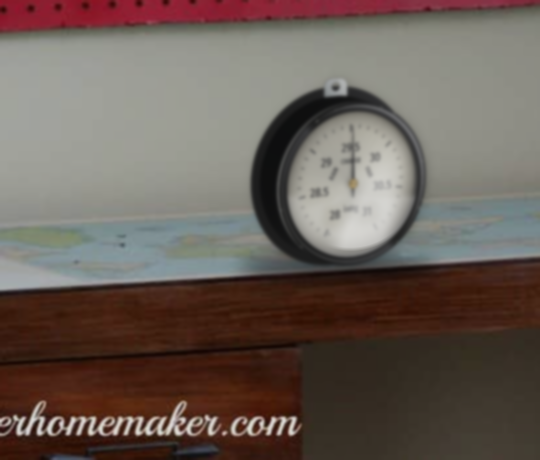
{"value": 29.5, "unit": "inHg"}
